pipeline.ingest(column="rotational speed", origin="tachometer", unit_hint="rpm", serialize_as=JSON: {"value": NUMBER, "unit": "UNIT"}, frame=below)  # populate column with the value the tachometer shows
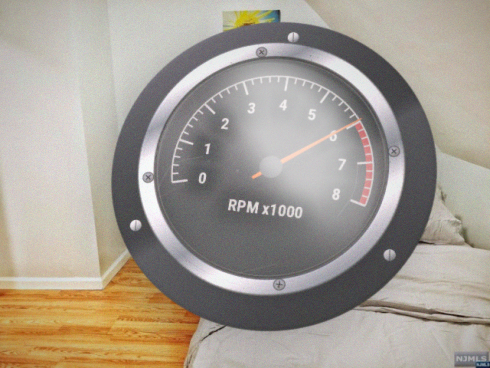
{"value": 6000, "unit": "rpm"}
